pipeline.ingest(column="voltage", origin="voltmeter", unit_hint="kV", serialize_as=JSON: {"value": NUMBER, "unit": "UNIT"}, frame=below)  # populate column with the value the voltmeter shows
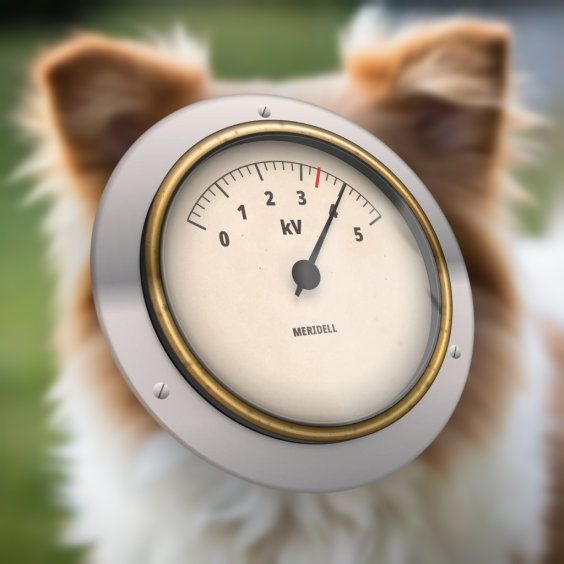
{"value": 4, "unit": "kV"}
